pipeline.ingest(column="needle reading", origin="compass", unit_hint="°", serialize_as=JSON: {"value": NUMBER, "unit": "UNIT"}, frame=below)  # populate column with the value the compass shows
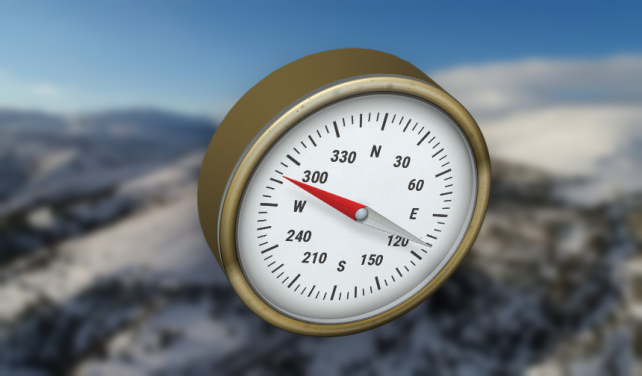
{"value": 290, "unit": "°"}
